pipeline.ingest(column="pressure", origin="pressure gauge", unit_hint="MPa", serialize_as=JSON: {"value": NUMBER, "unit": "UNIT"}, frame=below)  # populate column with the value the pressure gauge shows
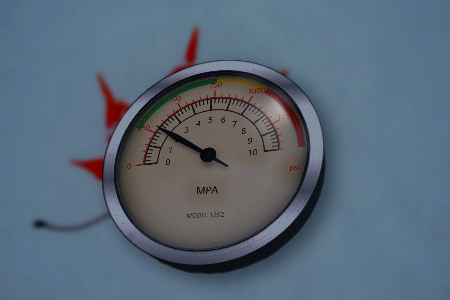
{"value": 2, "unit": "MPa"}
